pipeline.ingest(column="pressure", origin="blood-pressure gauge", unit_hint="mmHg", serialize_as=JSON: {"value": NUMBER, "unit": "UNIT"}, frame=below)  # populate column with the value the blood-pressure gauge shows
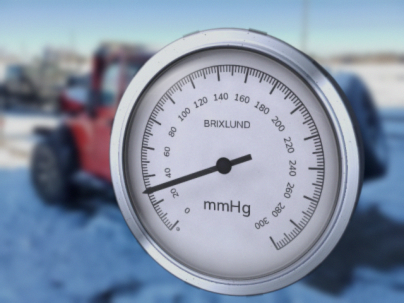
{"value": 30, "unit": "mmHg"}
